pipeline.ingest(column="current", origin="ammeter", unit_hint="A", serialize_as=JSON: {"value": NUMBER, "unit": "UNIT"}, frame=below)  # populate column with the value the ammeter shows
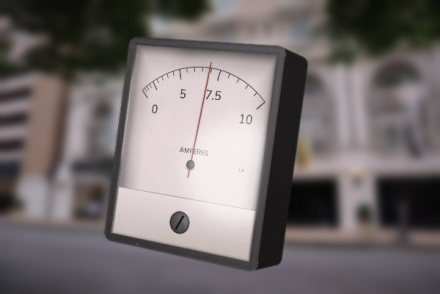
{"value": 7, "unit": "A"}
